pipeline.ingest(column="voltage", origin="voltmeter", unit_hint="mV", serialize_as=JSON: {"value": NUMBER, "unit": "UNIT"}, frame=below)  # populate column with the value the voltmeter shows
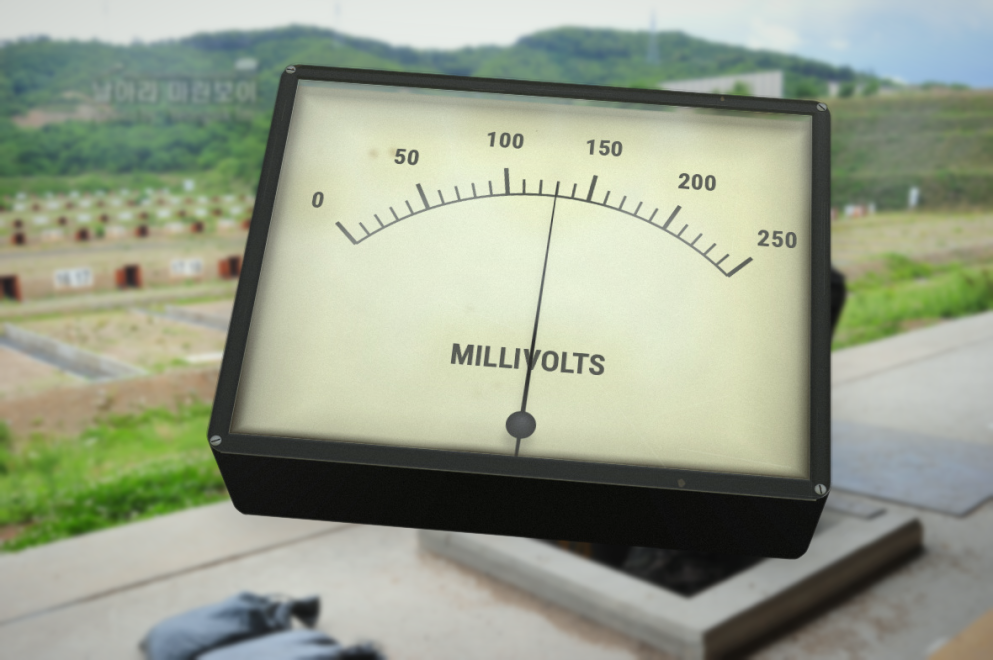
{"value": 130, "unit": "mV"}
